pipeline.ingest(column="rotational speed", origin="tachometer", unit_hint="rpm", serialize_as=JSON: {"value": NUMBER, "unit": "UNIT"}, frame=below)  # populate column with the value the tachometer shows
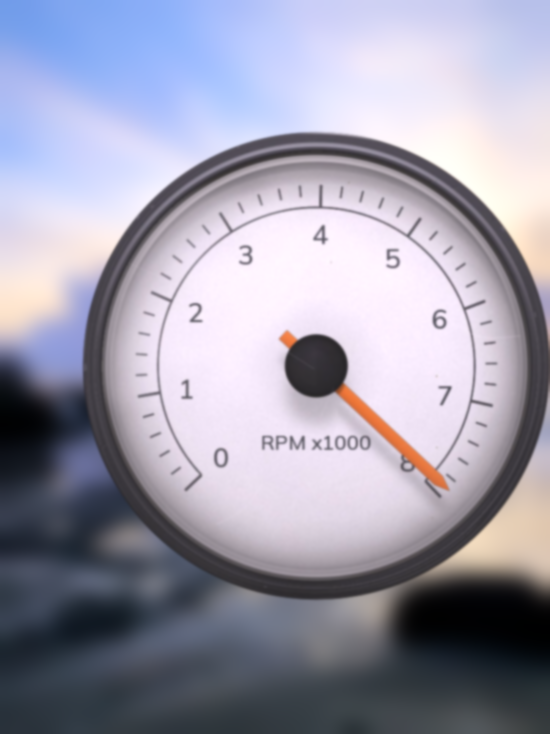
{"value": 7900, "unit": "rpm"}
